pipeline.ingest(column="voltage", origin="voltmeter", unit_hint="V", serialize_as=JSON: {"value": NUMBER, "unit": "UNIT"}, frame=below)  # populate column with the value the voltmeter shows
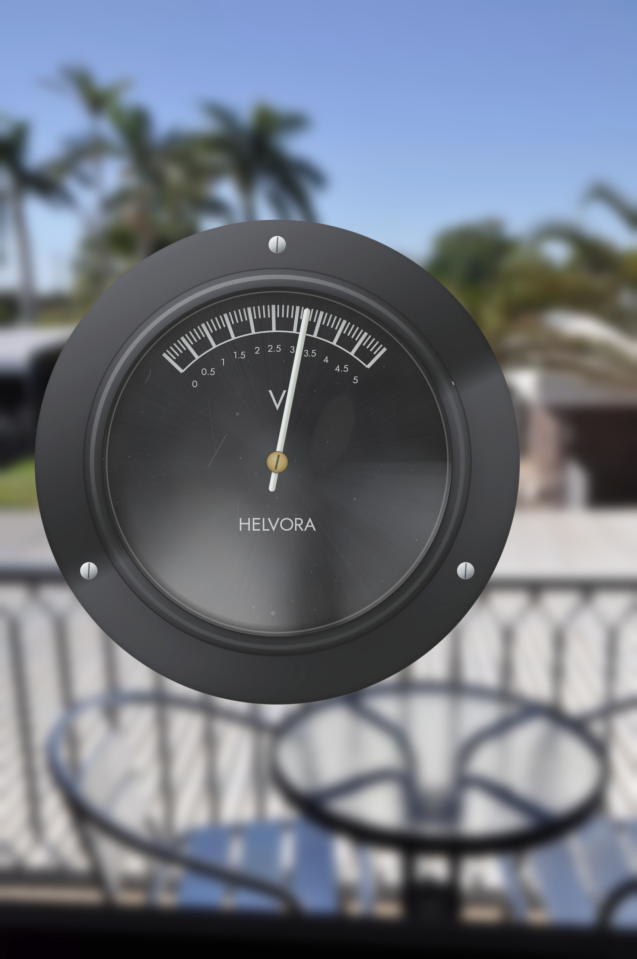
{"value": 3.2, "unit": "V"}
